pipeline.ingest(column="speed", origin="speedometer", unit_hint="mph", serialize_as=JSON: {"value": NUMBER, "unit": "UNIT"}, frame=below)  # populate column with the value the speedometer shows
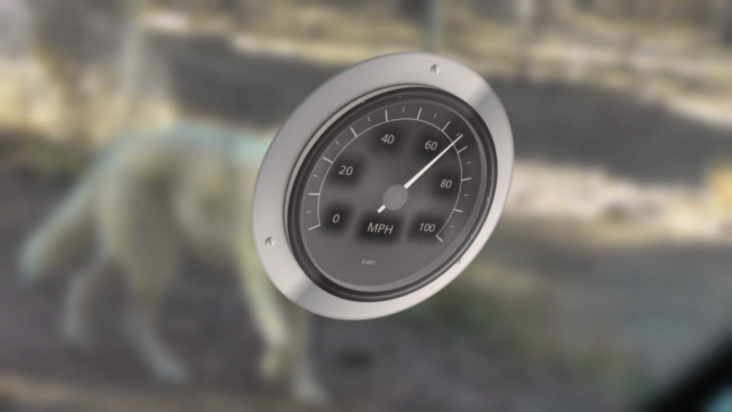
{"value": 65, "unit": "mph"}
